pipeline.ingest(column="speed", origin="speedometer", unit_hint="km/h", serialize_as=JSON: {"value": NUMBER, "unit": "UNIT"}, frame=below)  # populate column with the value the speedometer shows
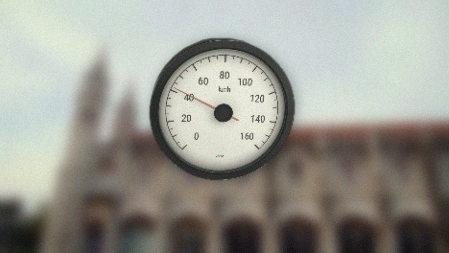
{"value": 42.5, "unit": "km/h"}
